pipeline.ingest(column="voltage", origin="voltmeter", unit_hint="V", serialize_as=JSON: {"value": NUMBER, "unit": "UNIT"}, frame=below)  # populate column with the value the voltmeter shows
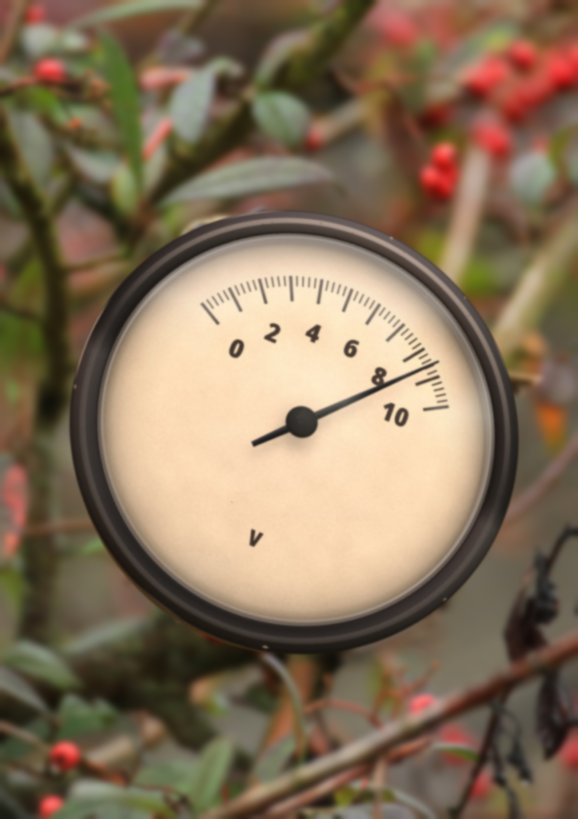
{"value": 8.6, "unit": "V"}
